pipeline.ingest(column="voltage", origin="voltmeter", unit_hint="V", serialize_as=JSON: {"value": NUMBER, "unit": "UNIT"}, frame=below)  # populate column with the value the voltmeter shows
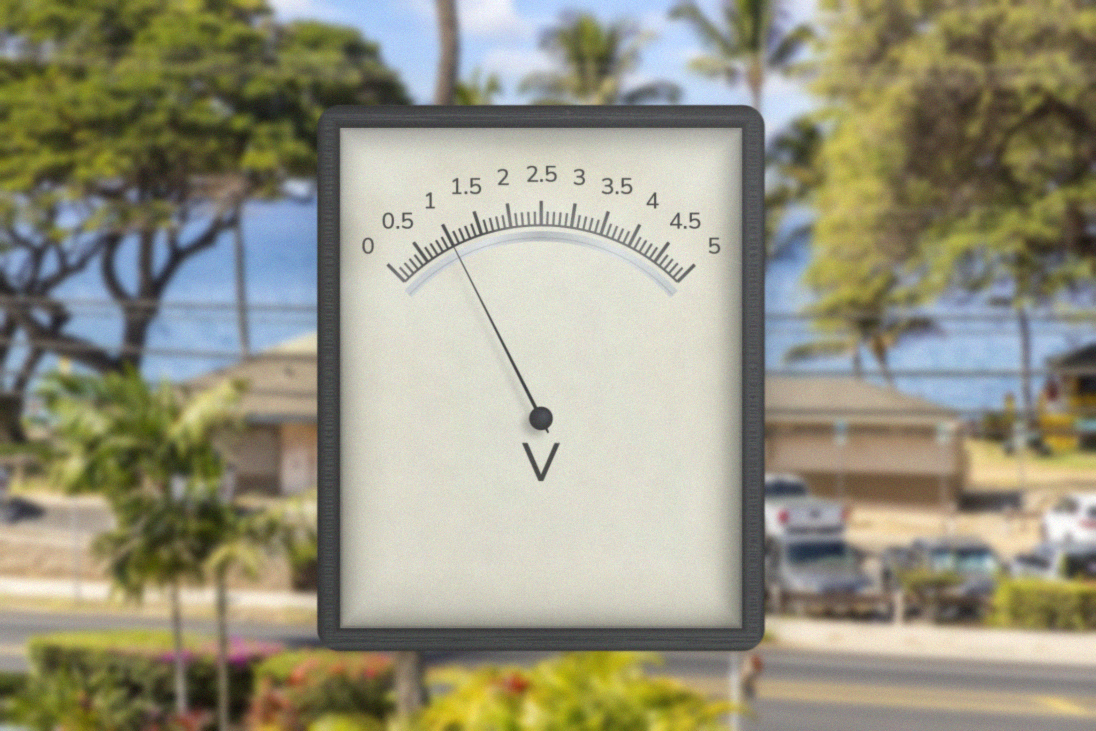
{"value": 1, "unit": "V"}
